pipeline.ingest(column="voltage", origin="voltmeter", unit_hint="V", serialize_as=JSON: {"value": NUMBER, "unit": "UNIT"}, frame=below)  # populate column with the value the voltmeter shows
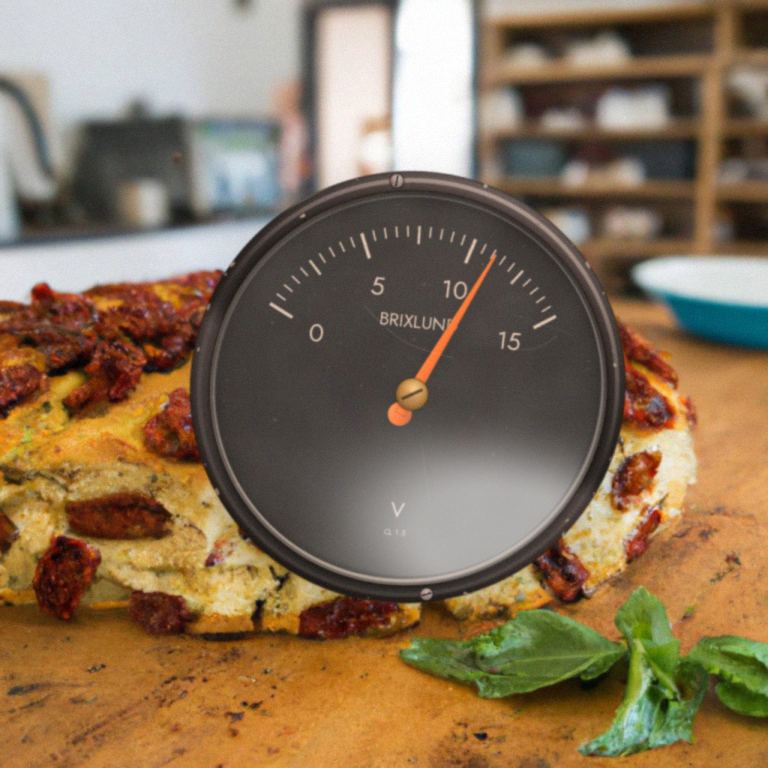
{"value": 11, "unit": "V"}
